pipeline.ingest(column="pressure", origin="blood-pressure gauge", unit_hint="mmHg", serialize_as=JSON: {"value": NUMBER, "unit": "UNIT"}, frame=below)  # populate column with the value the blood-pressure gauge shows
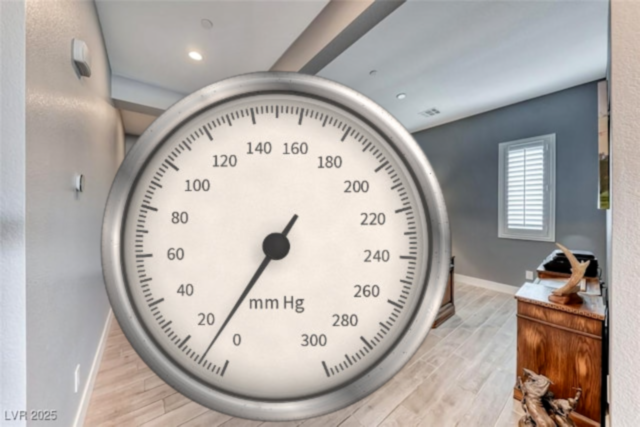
{"value": 10, "unit": "mmHg"}
